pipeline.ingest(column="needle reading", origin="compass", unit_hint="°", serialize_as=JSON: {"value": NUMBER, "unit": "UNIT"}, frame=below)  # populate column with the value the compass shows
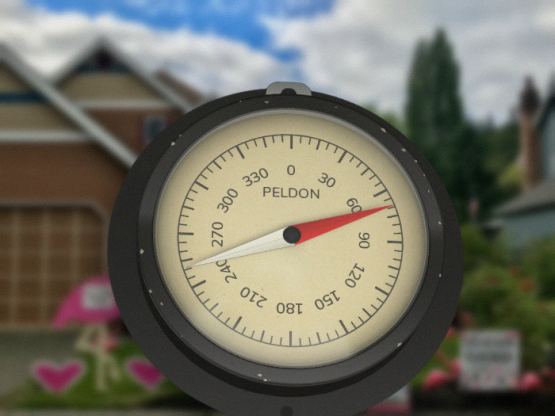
{"value": 70, "unit": "°"}
